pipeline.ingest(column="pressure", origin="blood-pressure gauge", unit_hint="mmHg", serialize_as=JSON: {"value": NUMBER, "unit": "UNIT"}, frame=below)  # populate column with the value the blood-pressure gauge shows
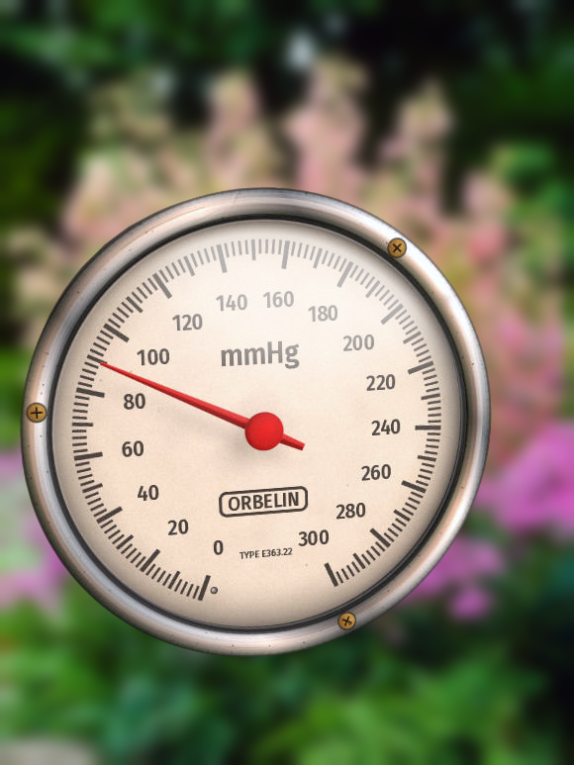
{"value": 90, "unit": "mmHg"}
